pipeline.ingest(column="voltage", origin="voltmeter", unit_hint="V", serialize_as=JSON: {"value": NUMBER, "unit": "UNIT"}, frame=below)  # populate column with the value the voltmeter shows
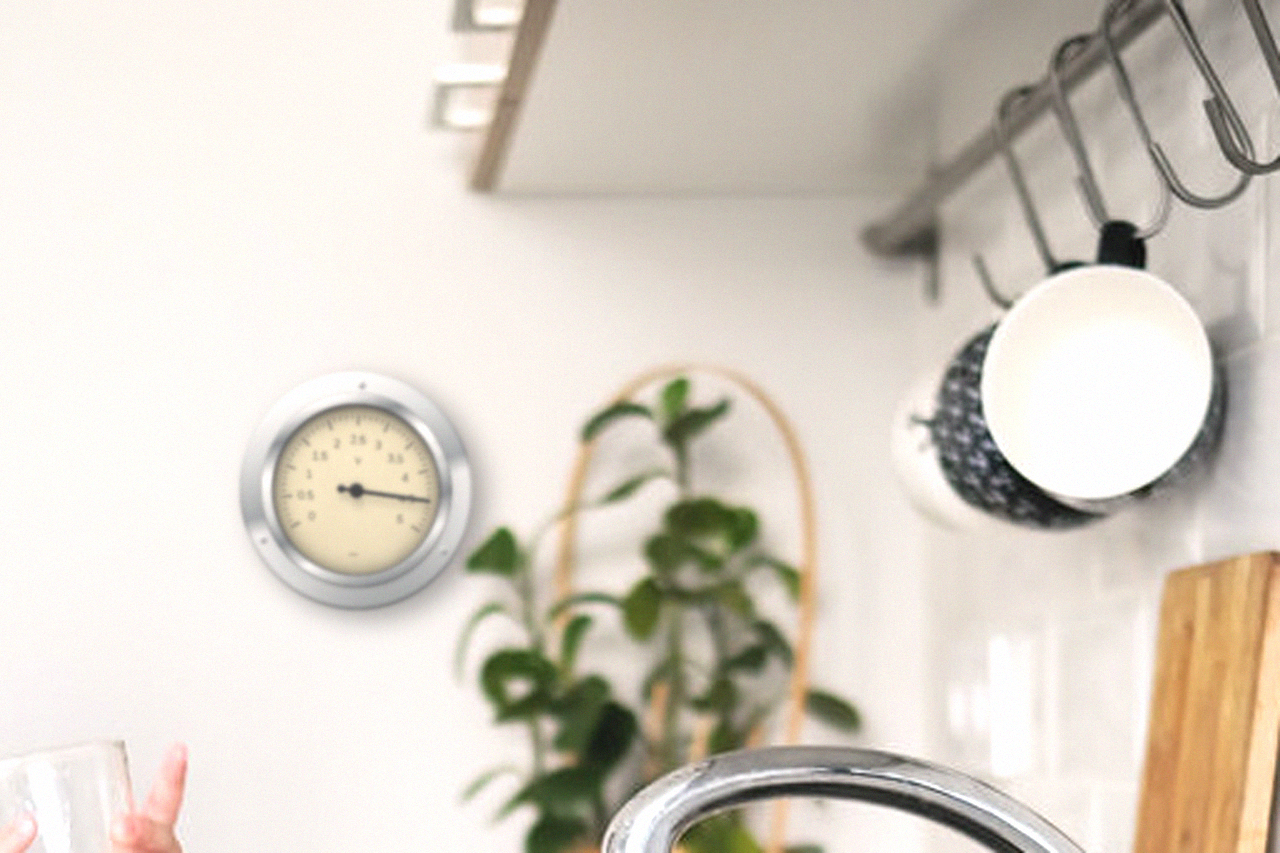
{"value": 4.5, "unit": "V"}
